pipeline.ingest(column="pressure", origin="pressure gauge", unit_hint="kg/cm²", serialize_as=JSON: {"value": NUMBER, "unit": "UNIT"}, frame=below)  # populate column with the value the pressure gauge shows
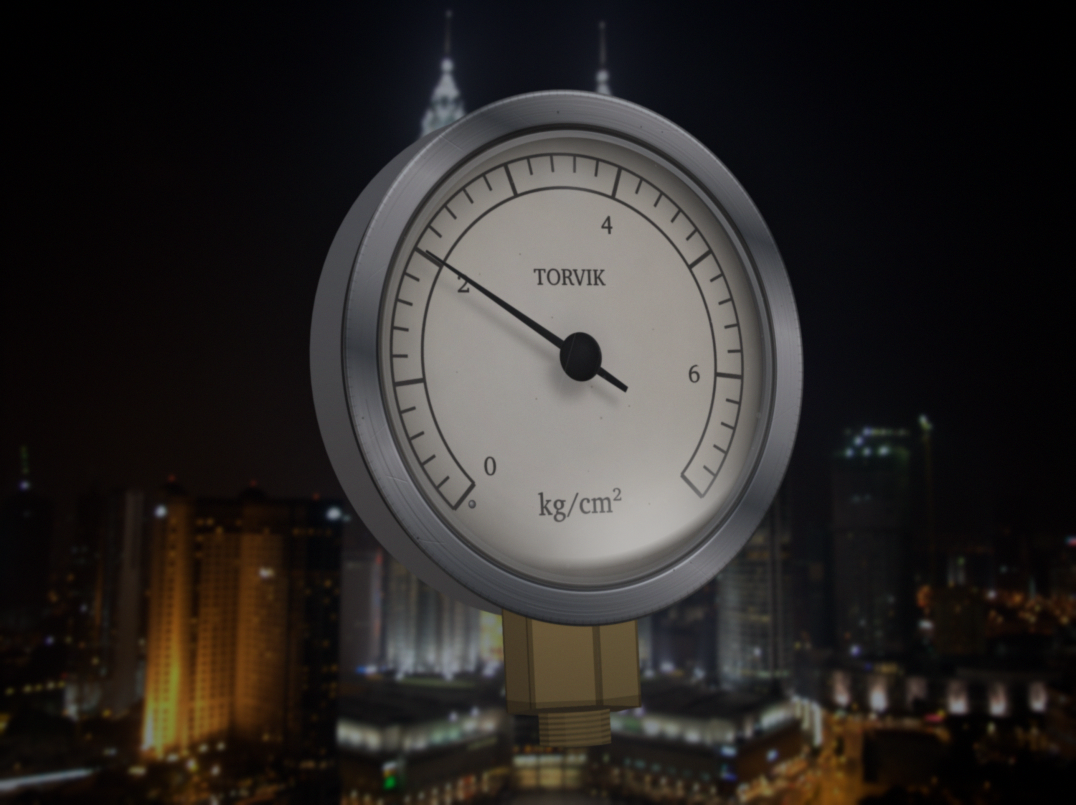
{"value": 2, "unit": "kg/cm²"}
